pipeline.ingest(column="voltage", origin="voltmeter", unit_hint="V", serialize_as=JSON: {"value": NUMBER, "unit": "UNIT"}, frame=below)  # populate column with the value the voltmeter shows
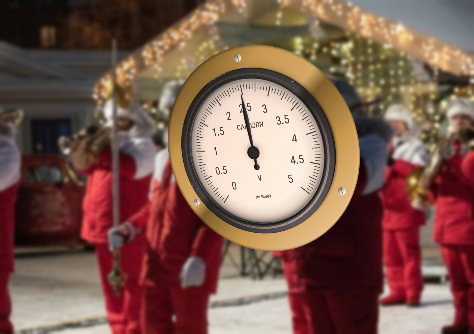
{"value": 2.5, "unit": "V"}
